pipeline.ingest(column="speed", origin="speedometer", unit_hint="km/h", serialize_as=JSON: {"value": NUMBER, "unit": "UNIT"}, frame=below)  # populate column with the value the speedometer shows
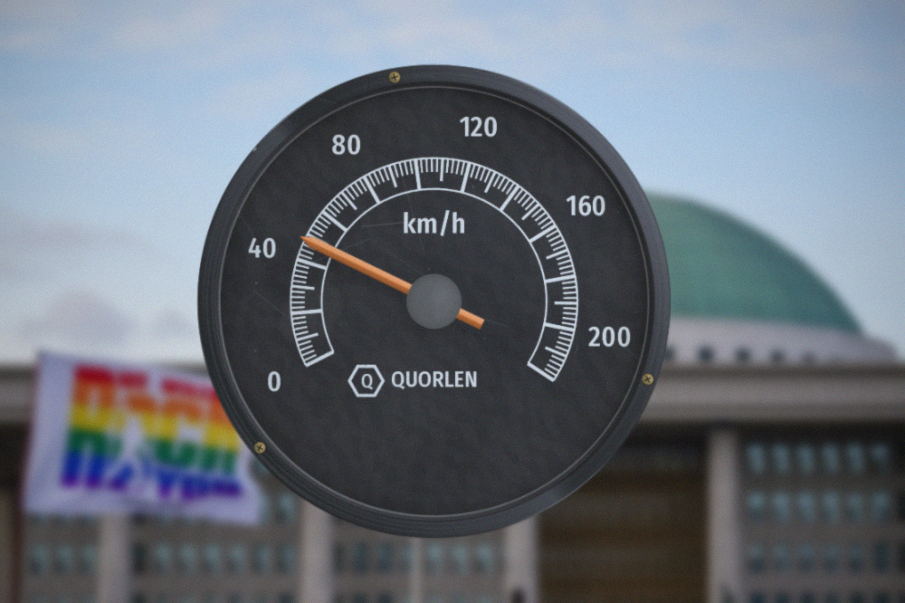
{"value": 48, "unit": "km/h"}
